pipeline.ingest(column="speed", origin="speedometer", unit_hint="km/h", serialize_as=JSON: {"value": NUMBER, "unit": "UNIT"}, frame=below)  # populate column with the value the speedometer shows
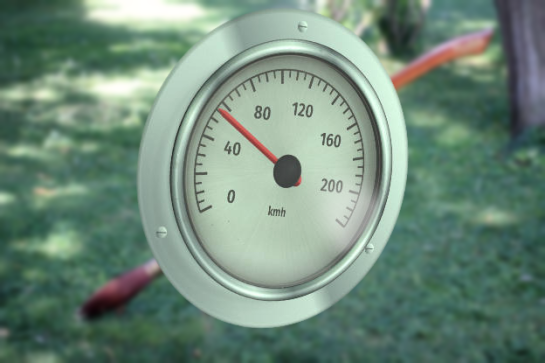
{"value": 55, "unit": "km/h"}
